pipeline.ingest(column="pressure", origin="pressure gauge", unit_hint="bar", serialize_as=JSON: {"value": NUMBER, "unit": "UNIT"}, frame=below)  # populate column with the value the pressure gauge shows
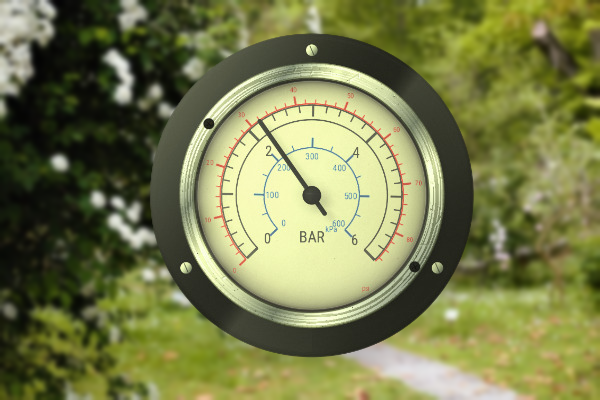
{"value": 2.2, "unit": "bar"}
